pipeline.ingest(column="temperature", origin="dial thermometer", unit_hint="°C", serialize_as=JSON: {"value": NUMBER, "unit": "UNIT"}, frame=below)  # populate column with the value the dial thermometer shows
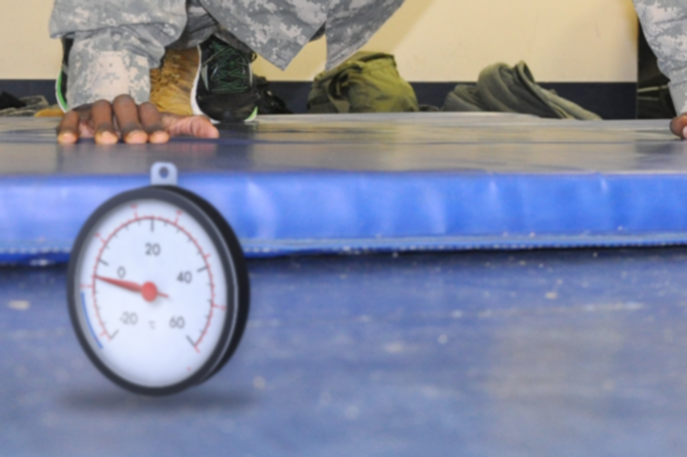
{"value": -4, "unit": "°C"}
